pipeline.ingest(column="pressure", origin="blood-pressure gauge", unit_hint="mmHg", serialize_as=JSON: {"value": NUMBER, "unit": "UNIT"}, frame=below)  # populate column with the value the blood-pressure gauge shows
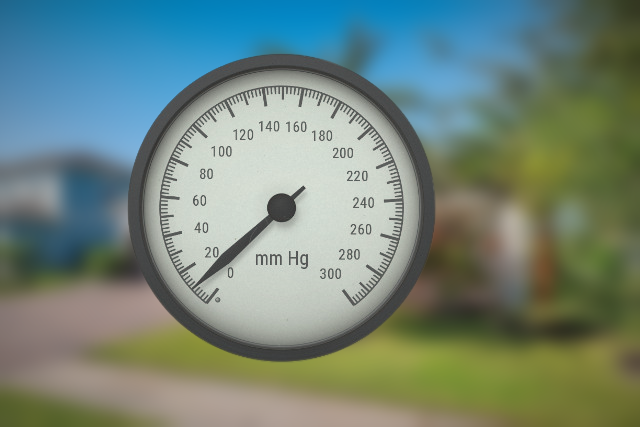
{"value": 10, "unit": "mmHg"}
